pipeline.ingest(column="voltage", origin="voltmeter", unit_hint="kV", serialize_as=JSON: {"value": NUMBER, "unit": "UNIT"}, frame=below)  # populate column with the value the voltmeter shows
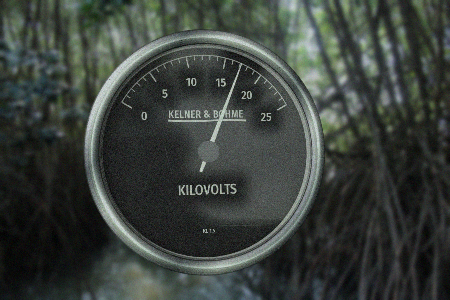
{"value": 17, "unit": "kV"}
